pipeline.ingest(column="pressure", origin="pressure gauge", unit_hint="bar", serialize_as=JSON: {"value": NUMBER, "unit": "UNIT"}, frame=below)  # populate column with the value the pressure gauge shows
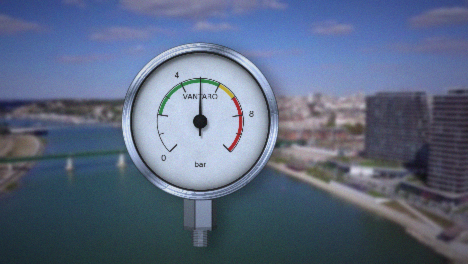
{"value": 5, "unit": "bar"}
